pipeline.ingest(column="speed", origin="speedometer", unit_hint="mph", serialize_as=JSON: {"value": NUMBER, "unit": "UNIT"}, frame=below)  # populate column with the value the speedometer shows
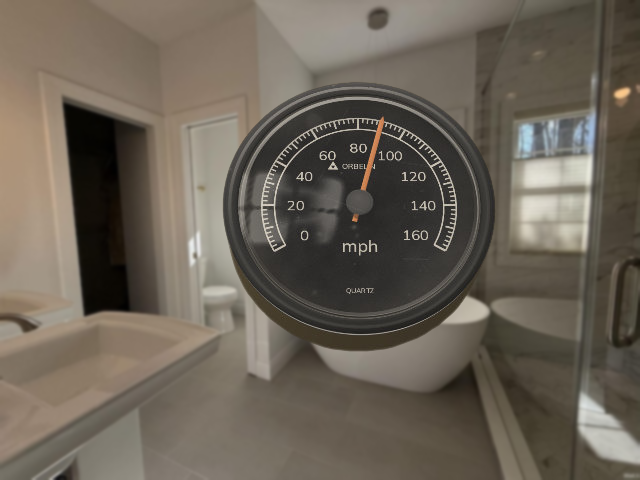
{"value": 90, "unit": "mph"}
